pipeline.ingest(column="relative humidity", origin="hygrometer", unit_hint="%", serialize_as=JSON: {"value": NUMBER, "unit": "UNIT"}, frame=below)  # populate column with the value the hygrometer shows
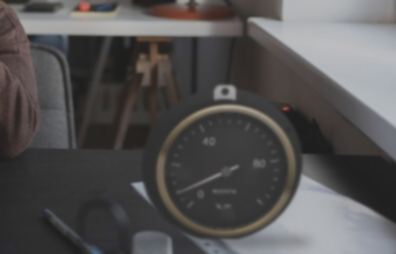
{"value": 8, "unit": "%"}
